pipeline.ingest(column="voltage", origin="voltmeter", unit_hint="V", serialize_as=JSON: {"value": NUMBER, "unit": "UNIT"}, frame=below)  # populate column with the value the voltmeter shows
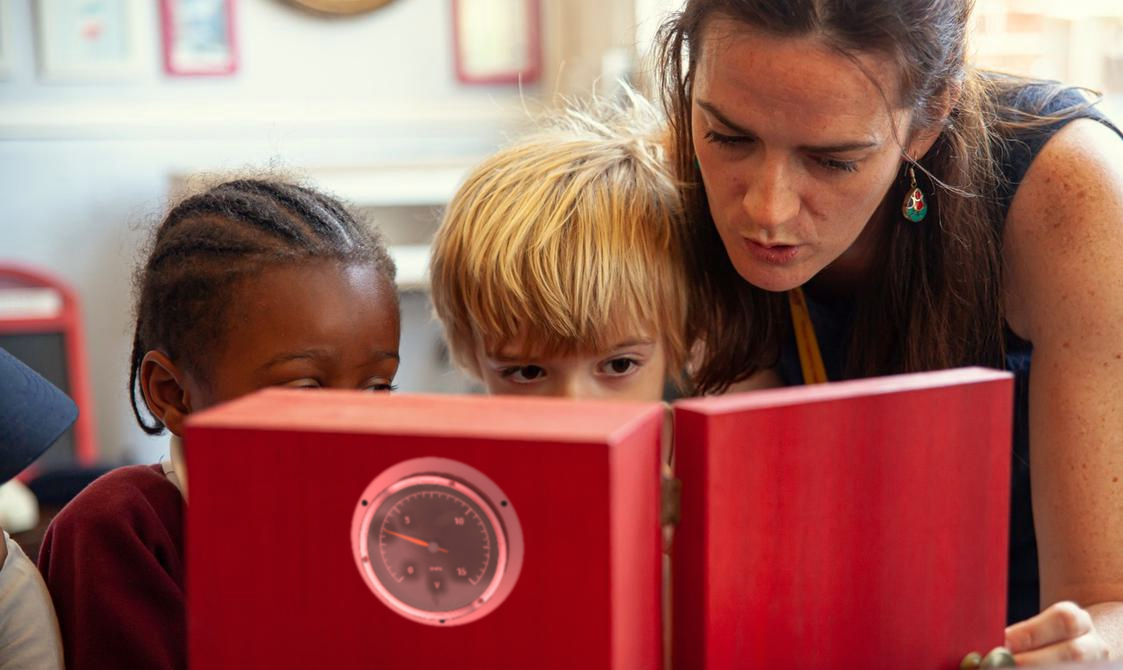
{"value": 3.5, "unit": "V"}
